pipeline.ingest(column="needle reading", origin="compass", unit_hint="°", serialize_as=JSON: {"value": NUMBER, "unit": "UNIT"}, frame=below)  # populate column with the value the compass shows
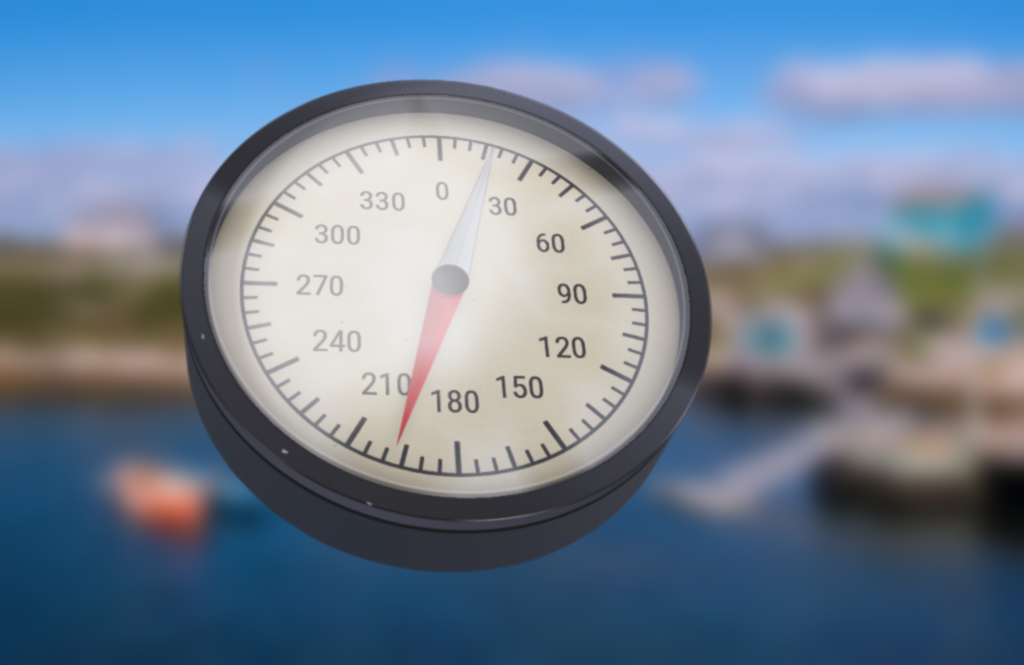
{"value": 197.5, "unit": "°"}
